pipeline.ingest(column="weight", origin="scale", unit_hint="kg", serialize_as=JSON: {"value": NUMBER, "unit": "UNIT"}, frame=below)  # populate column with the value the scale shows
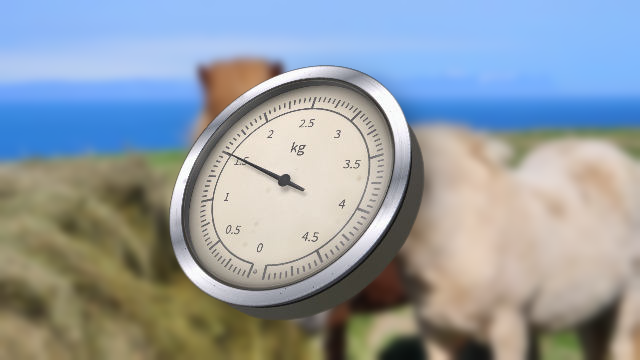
{"value": 1.5, "unit": "kg"}
